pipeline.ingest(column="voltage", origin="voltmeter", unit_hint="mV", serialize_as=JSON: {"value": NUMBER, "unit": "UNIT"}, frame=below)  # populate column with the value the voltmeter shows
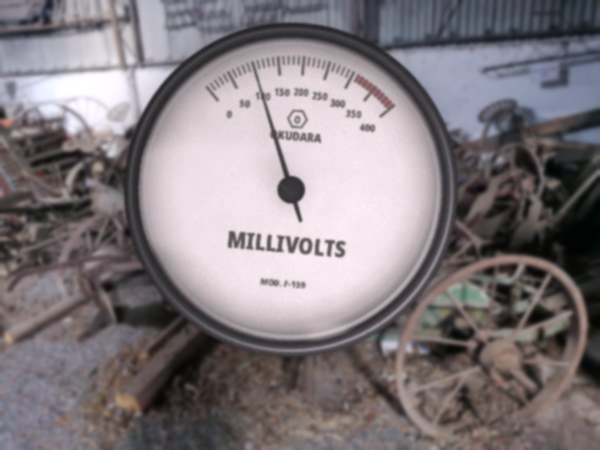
{"value": 100, "unit": "mV"}
